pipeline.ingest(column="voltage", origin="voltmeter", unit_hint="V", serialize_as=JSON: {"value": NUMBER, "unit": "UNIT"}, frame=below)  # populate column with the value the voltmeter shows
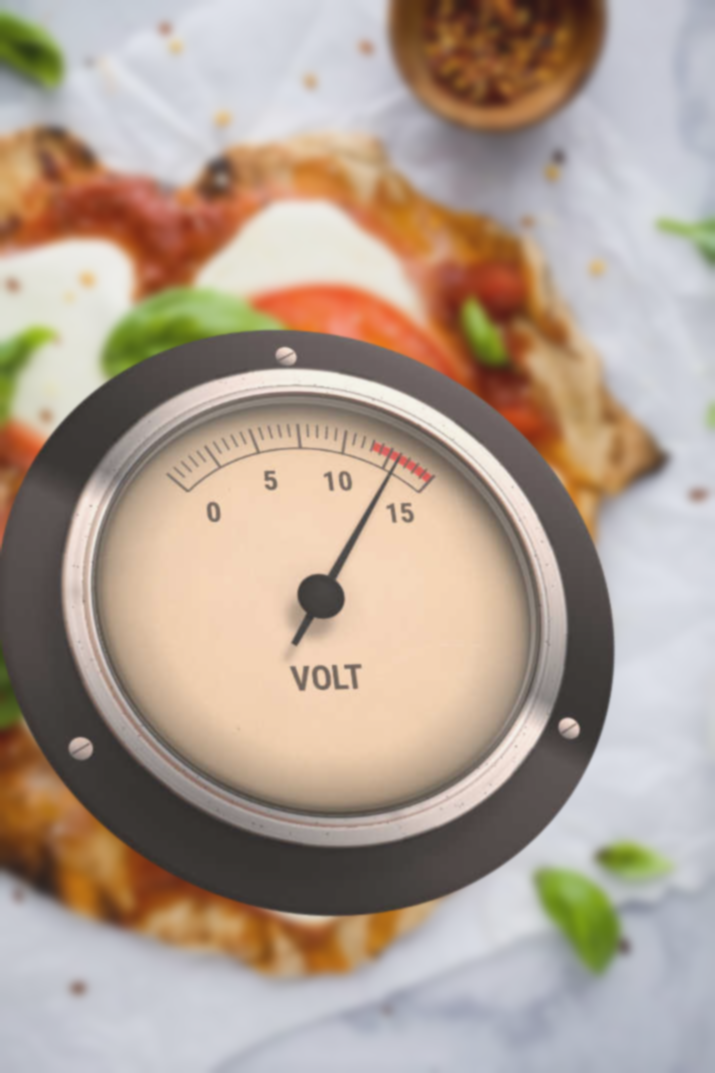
{"value": 13, "unit": "V"}
